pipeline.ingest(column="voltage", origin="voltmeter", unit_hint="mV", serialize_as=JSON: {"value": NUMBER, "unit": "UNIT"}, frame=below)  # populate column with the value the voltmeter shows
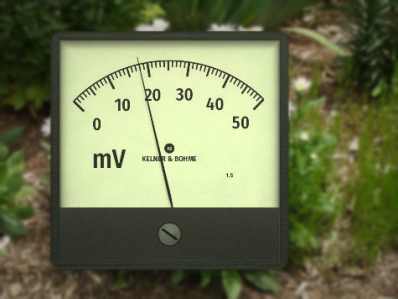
{"value": 18, "unit": "mV"}
